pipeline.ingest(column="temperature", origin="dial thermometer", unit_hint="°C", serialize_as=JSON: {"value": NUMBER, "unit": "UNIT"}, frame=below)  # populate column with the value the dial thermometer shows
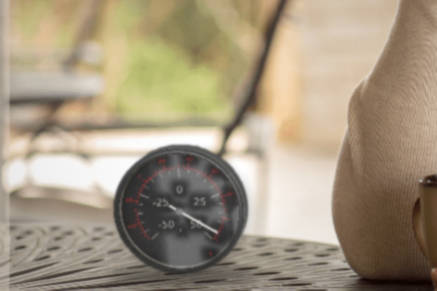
{"value": 45, "unit": "°C"}
